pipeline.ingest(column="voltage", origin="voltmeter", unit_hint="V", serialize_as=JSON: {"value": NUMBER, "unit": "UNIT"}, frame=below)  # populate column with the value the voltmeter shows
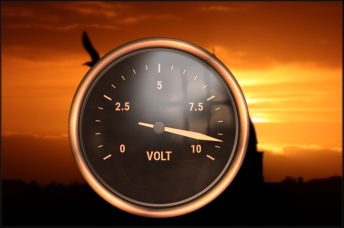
{"value": 9.25, "unit": "V"}
